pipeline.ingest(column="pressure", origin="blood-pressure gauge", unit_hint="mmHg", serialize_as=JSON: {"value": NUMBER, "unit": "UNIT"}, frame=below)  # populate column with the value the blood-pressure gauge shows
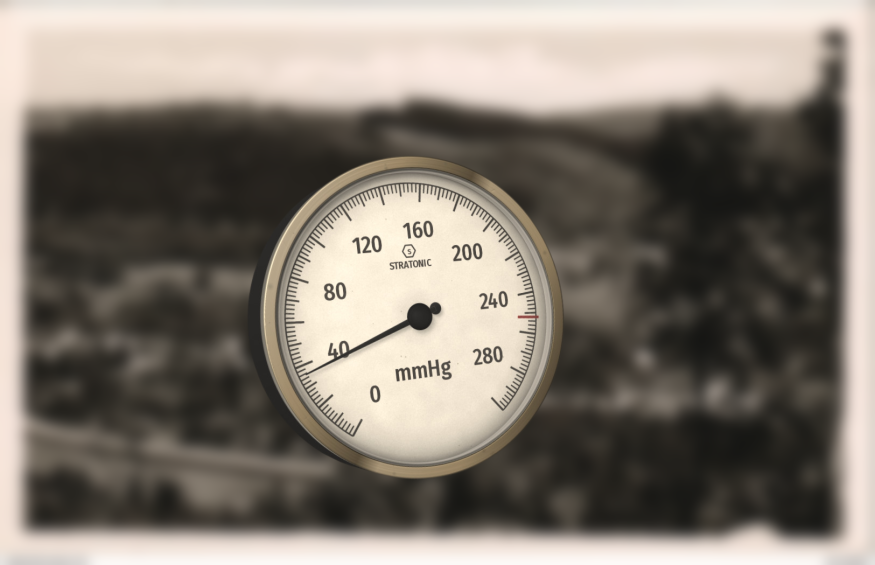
{"value": 36, "unit": "mmHg"}
